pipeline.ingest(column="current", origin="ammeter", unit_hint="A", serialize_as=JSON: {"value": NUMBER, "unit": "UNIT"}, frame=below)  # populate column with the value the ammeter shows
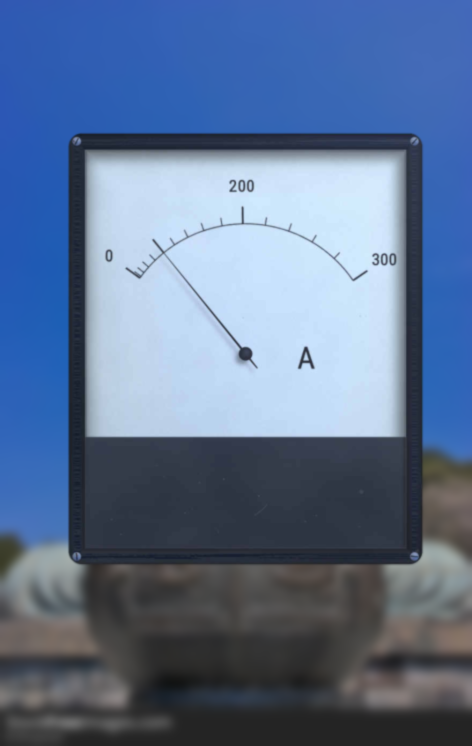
{"value": 100, "unit": "A"}
